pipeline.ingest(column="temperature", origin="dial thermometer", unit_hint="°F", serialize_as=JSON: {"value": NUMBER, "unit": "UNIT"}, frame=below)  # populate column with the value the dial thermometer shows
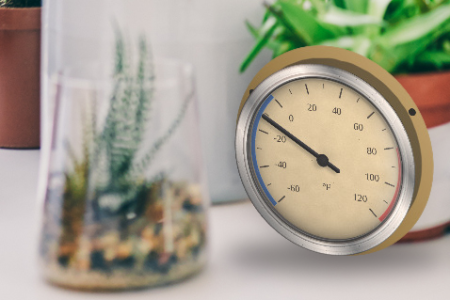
{"value": -10, "unit": "°F"}
